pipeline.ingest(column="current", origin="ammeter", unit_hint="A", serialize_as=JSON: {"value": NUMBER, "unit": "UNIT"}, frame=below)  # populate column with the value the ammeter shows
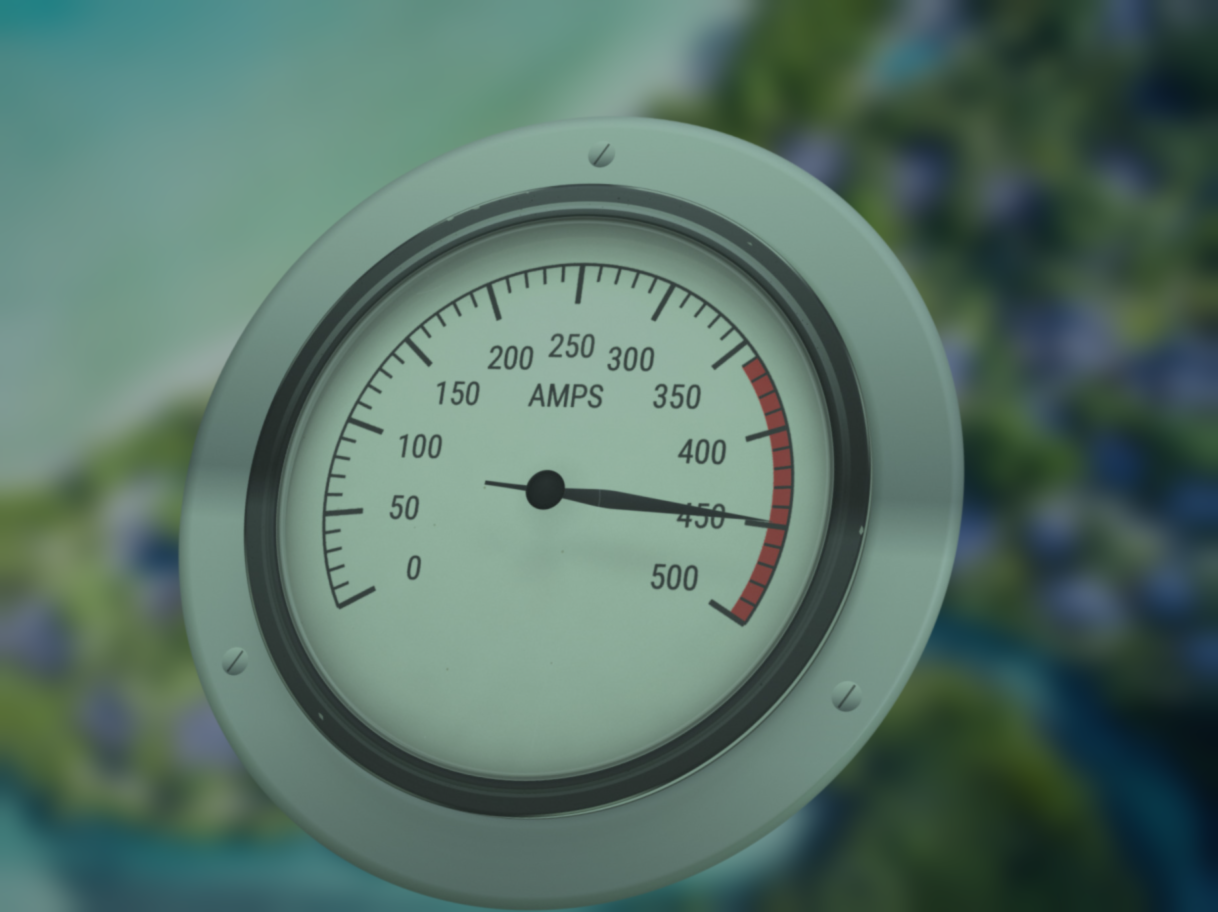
{"value": 450, "unit": "A"}
